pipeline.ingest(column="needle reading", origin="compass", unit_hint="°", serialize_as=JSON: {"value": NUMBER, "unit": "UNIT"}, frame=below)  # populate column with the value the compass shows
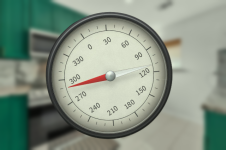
{"value": 290, "unit": "°"}
